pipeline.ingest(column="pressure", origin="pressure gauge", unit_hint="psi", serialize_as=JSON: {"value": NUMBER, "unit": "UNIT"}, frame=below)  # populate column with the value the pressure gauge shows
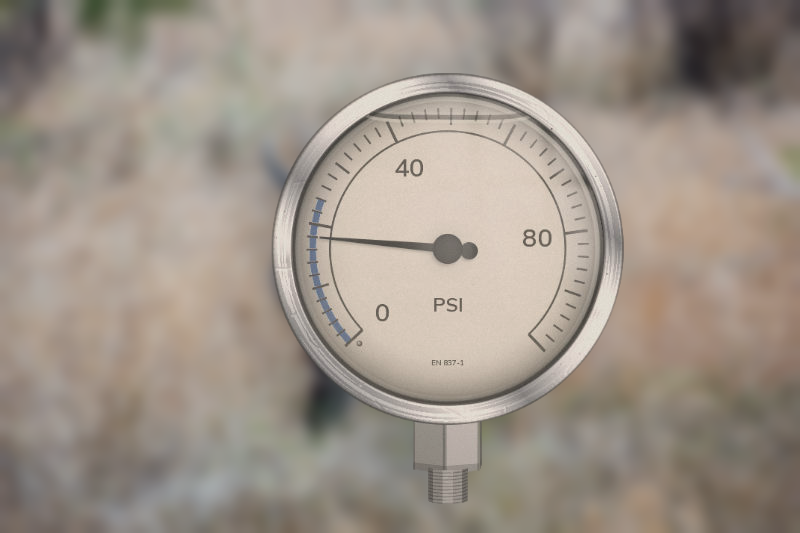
{"value": 18, "unit": "psi"}
